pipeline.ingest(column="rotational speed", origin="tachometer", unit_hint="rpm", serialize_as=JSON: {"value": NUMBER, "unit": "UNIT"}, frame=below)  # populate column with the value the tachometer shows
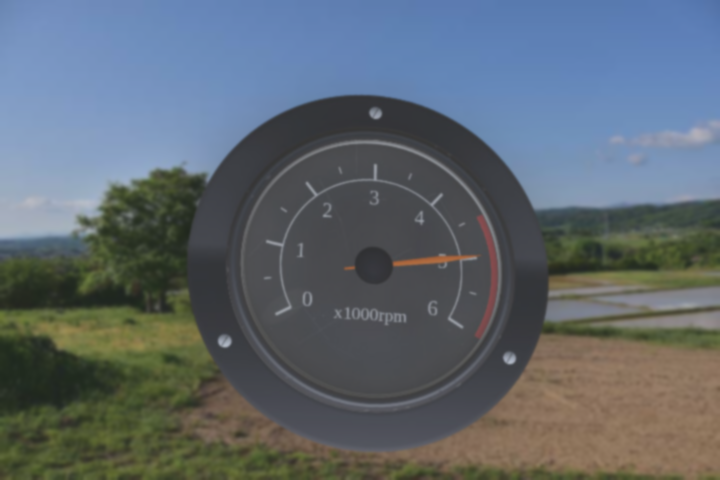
{"value": 5000, "unit": "rpm"}
